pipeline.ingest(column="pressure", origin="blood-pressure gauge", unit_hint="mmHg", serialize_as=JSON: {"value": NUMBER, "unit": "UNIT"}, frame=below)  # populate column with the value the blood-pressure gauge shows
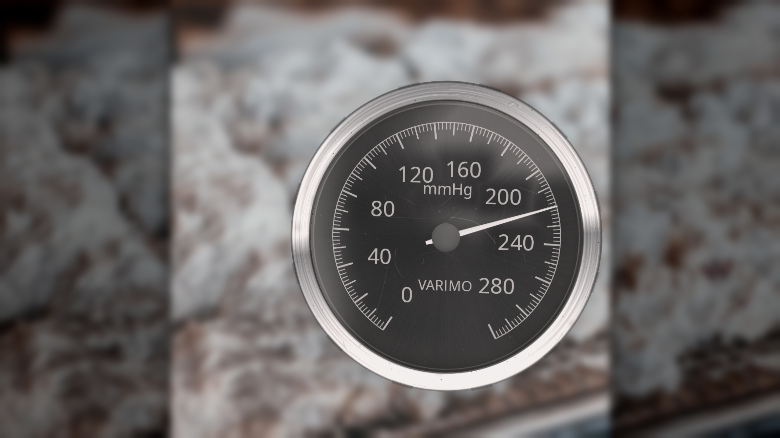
{"value": 220, "unit": "mmHg"}
